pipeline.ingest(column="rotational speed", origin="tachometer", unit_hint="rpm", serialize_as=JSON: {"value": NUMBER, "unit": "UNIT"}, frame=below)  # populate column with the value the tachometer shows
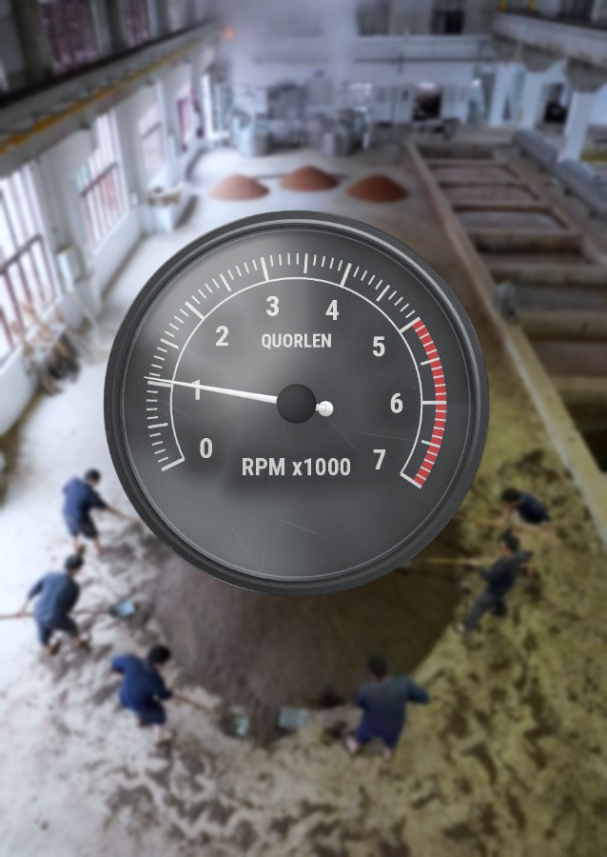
{"value": 1050, "unit": "rpm"}
